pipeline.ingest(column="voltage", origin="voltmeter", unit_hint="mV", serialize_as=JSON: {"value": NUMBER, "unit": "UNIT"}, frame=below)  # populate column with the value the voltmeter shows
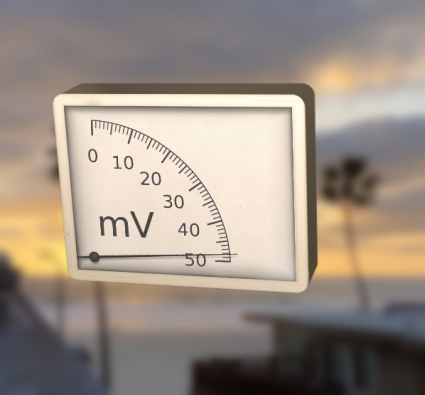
{"value": 48, "unit": "mV"}
